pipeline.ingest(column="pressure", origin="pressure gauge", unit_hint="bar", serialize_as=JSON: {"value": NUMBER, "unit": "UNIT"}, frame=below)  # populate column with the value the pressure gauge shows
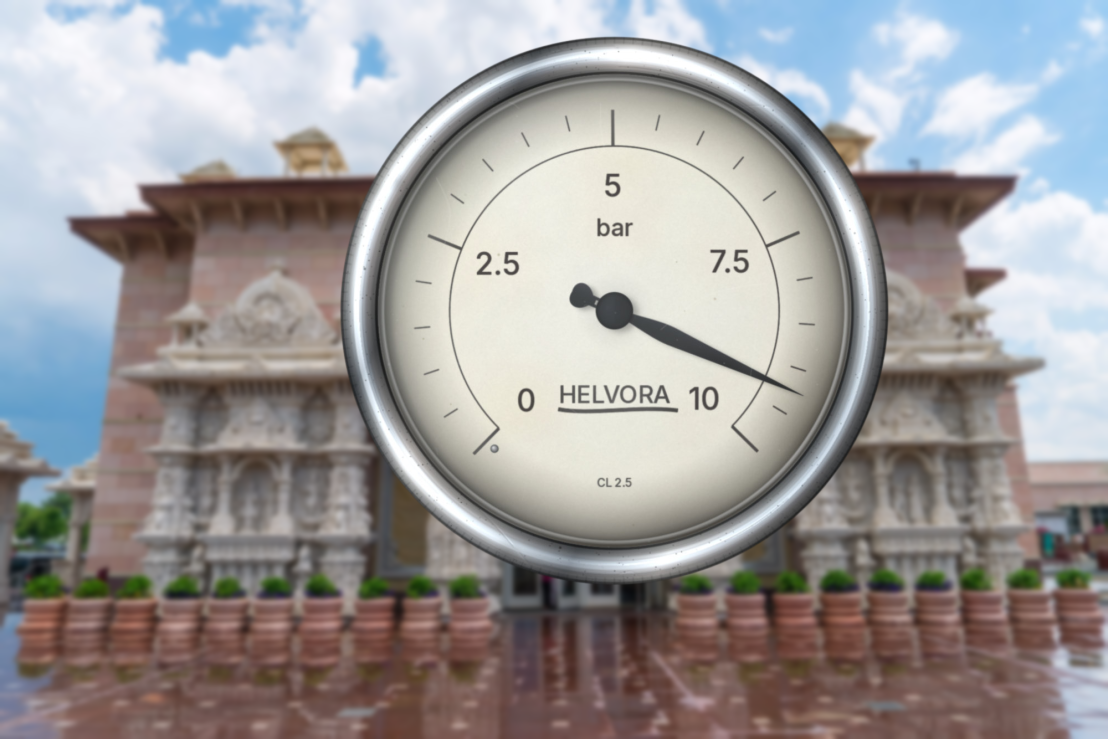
{"value": 9.25, "unit": "bar"}
